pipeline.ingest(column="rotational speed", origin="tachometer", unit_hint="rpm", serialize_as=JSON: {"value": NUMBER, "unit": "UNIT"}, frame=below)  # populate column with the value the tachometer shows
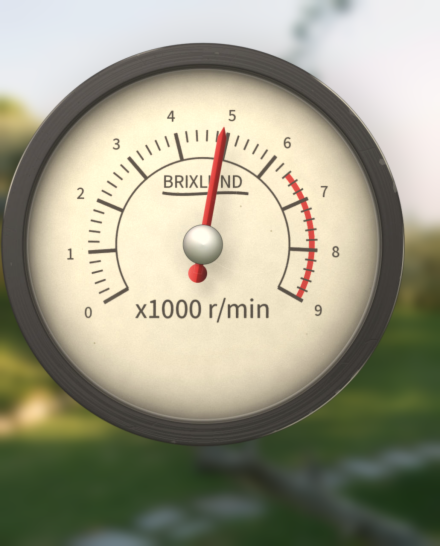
{"value": 4900, "unit": "rpm"}
